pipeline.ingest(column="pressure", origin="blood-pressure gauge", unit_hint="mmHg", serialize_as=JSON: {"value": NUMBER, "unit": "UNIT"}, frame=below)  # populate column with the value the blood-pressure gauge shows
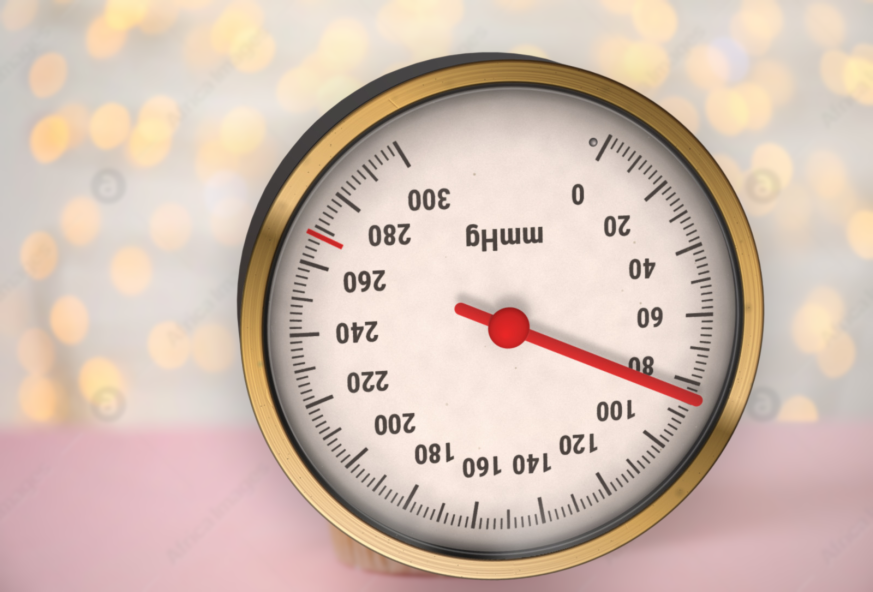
{"value": 84, "unit": "mmHg"}
